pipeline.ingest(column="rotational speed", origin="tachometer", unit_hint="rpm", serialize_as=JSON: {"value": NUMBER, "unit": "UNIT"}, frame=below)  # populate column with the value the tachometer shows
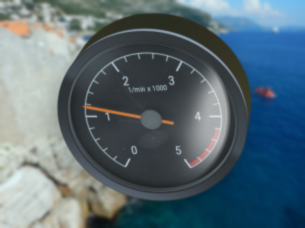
{"value": 1200, "unit": "rpm"}
